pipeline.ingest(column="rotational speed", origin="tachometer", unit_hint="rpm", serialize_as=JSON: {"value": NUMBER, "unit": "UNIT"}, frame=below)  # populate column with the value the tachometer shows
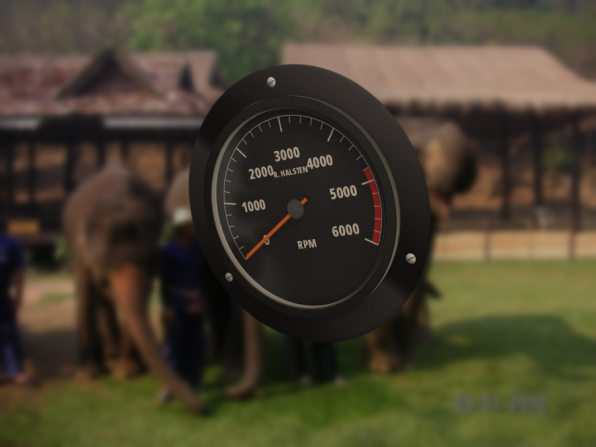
{"value": 0, "unit": "rpm"}
